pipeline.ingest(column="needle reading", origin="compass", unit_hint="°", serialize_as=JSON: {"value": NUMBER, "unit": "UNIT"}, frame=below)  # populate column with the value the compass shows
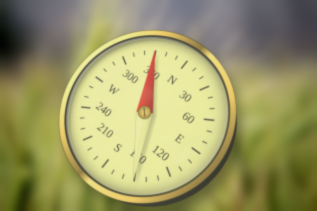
{"value": 330, "unit": "°"}
